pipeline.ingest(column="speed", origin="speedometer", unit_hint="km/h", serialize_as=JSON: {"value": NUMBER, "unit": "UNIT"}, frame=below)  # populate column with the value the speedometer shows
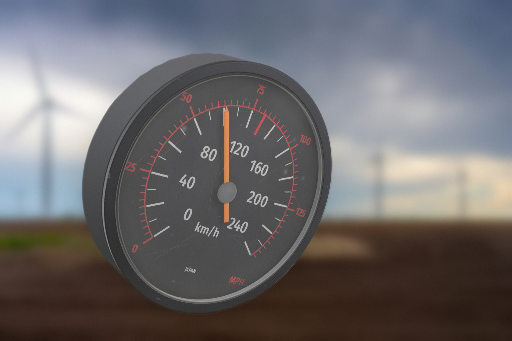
{"value": 100, "unit": "km/h"}
